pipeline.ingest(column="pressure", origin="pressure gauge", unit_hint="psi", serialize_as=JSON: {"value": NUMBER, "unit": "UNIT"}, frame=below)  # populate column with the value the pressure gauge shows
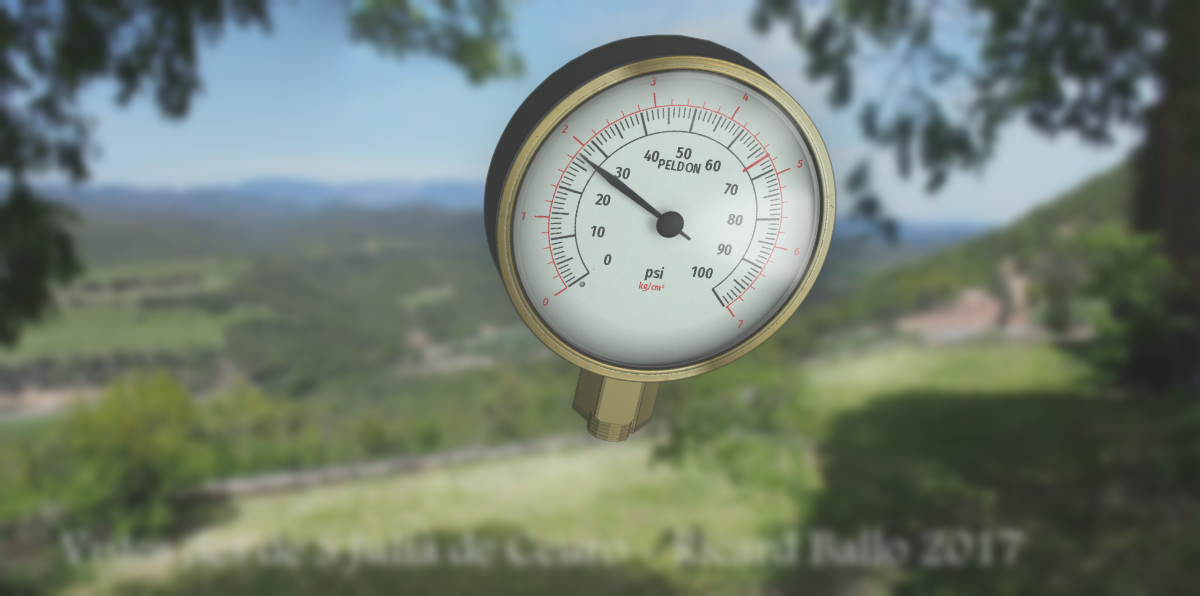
{"value": 27, "unit": "psi"}
